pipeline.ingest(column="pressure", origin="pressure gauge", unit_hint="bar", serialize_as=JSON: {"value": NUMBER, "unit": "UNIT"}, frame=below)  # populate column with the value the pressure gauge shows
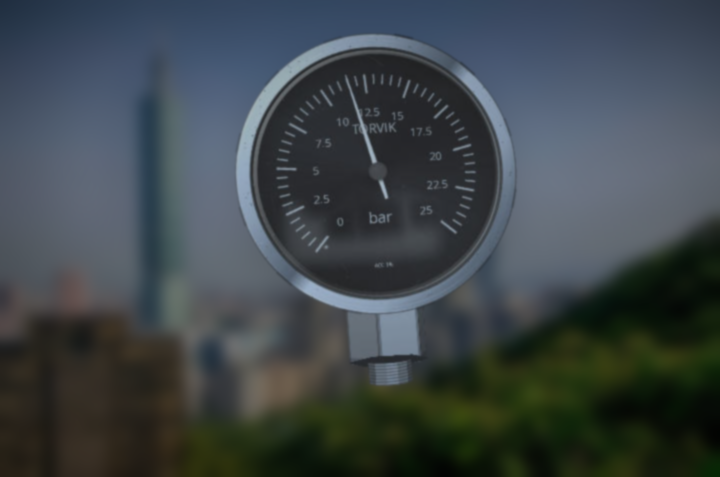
{"value": 11.5, "unit": "bar"}
